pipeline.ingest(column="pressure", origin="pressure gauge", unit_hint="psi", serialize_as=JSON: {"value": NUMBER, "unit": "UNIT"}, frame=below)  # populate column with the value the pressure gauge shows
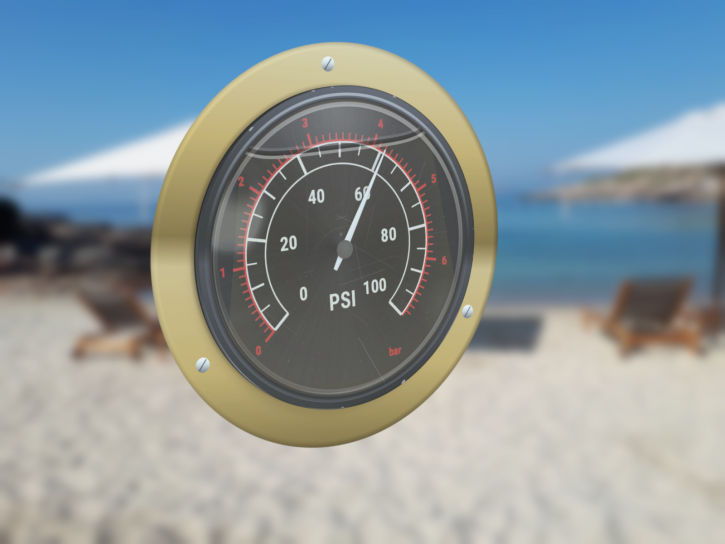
{"value": 60, "unit": "psi"}
